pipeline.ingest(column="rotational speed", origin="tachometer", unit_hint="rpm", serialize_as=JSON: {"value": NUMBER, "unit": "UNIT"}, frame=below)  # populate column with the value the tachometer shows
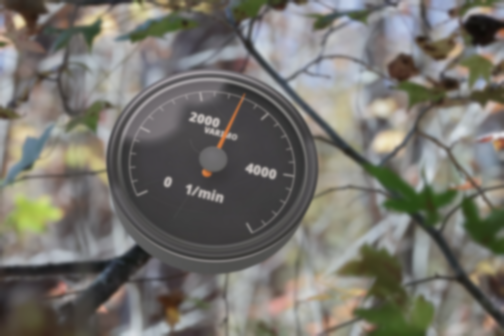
{"value": 2600, "unit": "rpm"}
